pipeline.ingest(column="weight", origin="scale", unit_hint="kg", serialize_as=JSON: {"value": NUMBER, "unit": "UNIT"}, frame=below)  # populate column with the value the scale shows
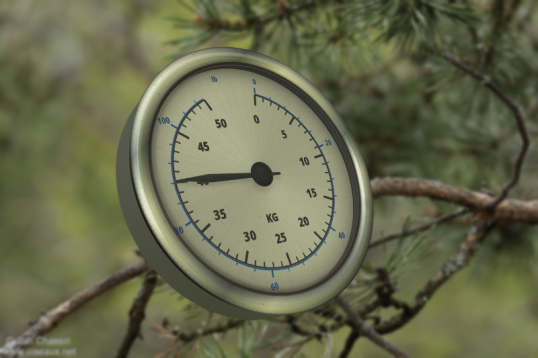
{"value": 40, "unit": "kg"}
